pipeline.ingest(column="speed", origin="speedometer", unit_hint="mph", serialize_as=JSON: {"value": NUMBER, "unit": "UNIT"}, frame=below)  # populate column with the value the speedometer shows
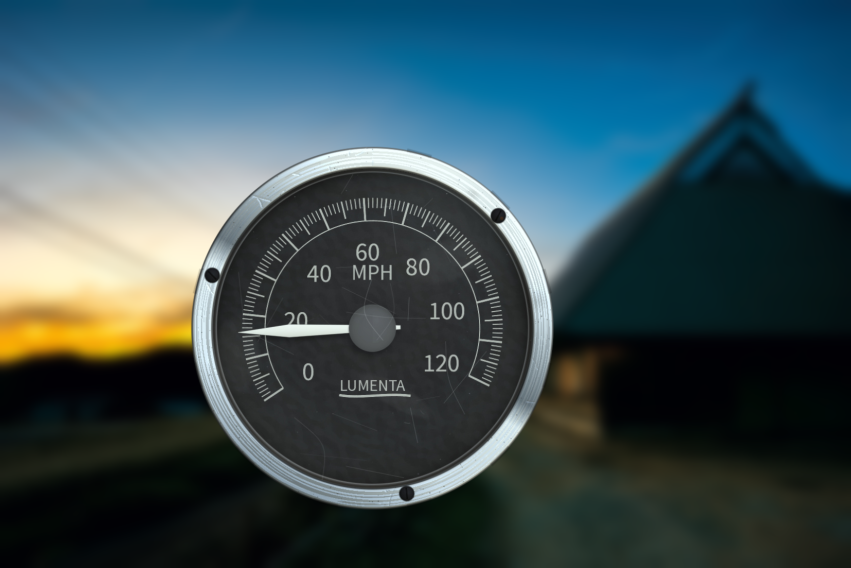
{"value": 16, "unit": "mph"}
